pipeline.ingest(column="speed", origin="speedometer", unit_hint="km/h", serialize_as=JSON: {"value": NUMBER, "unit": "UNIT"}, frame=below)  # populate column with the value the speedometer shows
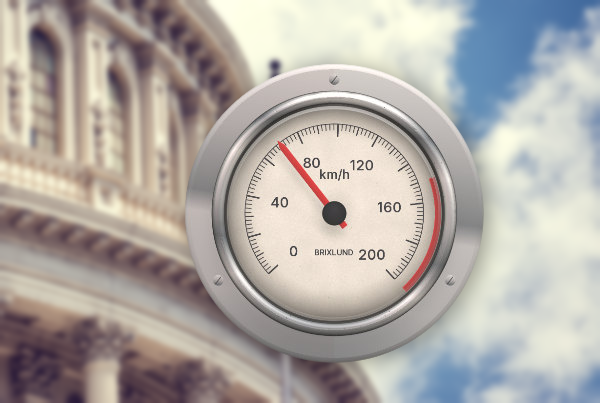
{"value": 70, "unit": "km/h"}
